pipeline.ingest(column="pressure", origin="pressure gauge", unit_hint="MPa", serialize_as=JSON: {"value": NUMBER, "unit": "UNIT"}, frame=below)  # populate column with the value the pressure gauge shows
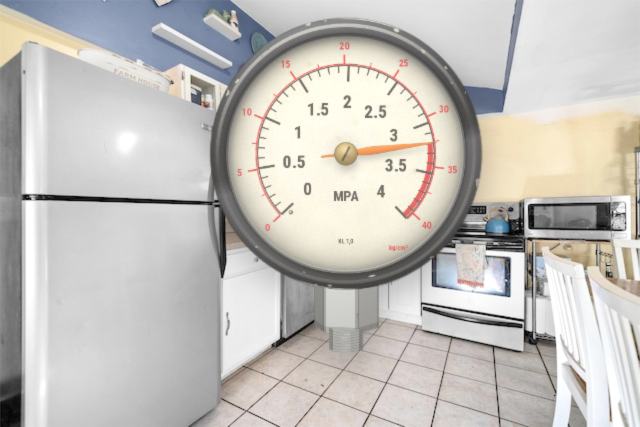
{"value": 3.2, "unit": "MPa"}
